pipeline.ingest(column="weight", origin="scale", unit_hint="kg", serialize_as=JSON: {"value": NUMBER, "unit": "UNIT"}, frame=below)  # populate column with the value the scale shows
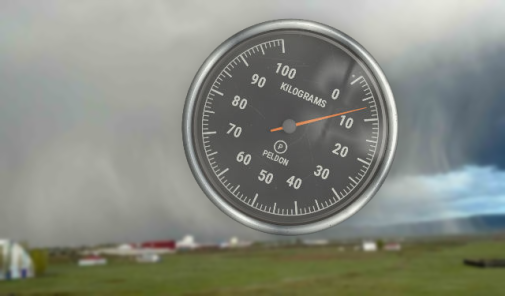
{"value": 7, "unit": "kg"}
